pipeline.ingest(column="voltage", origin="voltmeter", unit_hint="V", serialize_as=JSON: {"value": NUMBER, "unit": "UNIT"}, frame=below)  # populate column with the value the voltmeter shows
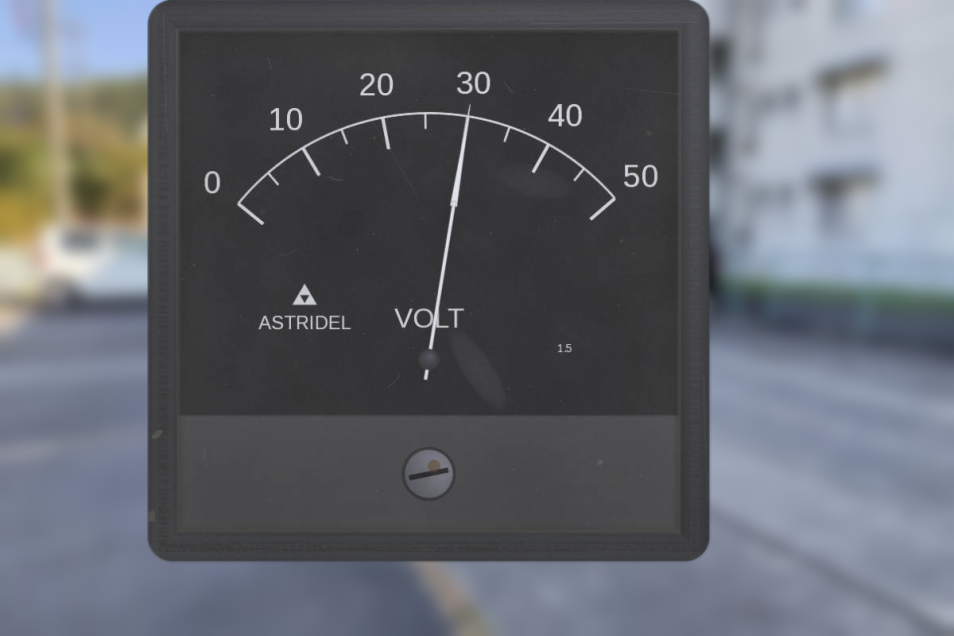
{"value": 30, "unit": "V"}
